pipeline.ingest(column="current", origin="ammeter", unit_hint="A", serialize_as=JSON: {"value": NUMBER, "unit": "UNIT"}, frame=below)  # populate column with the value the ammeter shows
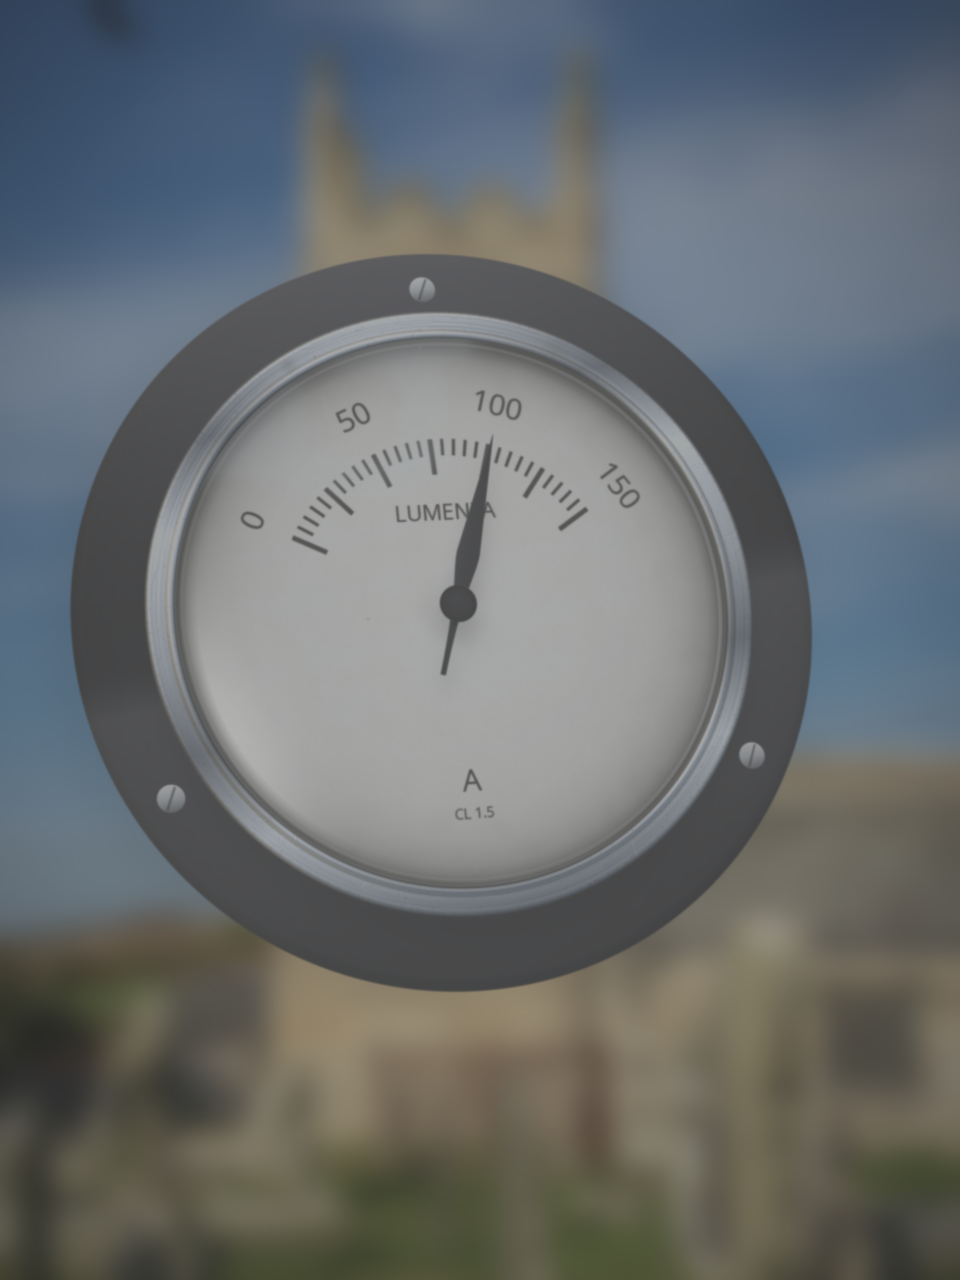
{"value": 100, "unit": "A"}
